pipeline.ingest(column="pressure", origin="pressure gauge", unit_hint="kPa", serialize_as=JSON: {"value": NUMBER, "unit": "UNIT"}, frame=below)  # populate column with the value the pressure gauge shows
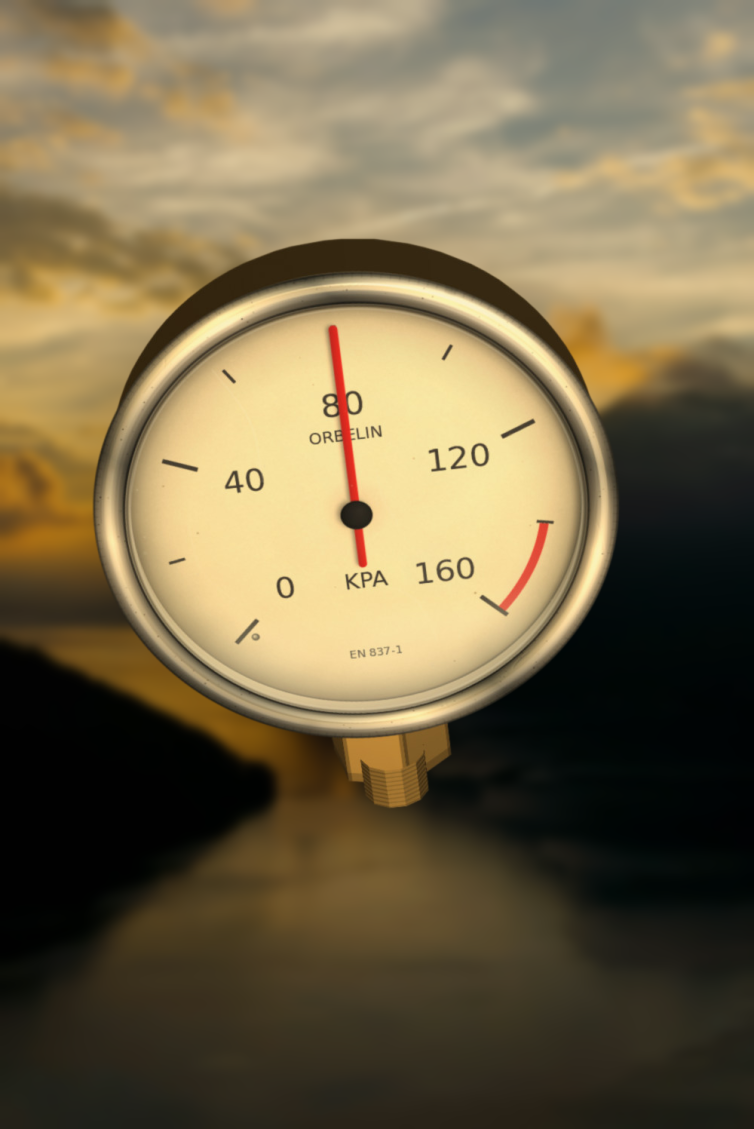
{"value": 80, "unit": "kPa"}
